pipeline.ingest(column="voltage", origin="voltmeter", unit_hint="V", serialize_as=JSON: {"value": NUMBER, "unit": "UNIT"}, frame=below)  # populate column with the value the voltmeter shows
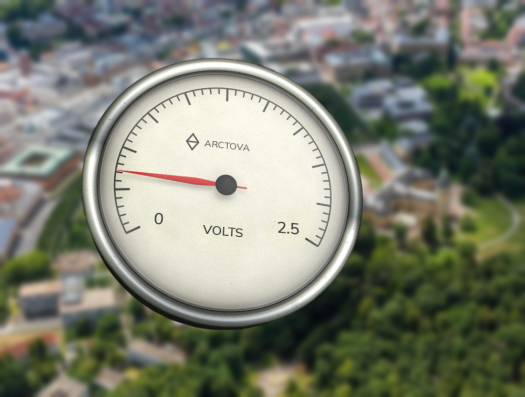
{"value": 0.35, "unit": "V"}
